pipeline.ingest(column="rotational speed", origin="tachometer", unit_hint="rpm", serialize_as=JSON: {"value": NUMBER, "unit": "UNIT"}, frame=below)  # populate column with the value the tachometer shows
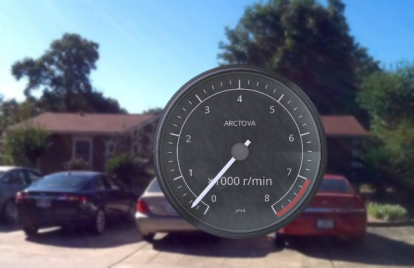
{"value": 300, "unit": "rpm"}
